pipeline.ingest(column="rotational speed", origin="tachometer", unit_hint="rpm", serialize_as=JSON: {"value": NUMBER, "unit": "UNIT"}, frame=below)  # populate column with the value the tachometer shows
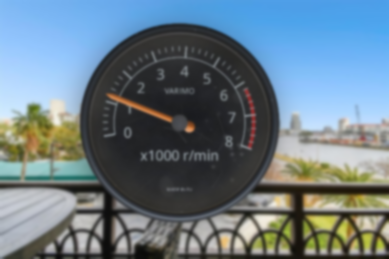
{"value": 1200, "unit": "rpm"}
